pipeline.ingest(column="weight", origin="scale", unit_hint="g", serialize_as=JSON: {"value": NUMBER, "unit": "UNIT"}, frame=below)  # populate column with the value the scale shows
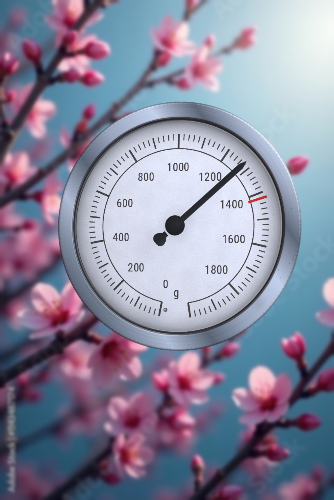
{"value": 1280, "unit": "g"}
